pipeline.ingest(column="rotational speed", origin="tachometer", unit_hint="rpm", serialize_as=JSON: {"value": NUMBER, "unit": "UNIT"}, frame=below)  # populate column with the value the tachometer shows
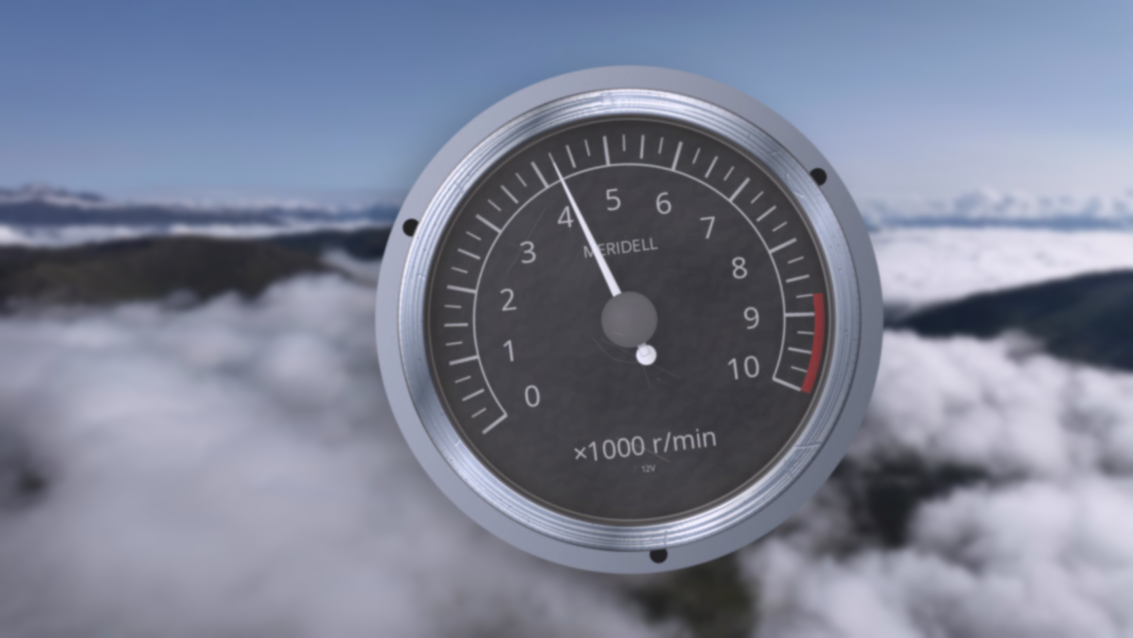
{"value": 4250, "unit": "rpm"}
